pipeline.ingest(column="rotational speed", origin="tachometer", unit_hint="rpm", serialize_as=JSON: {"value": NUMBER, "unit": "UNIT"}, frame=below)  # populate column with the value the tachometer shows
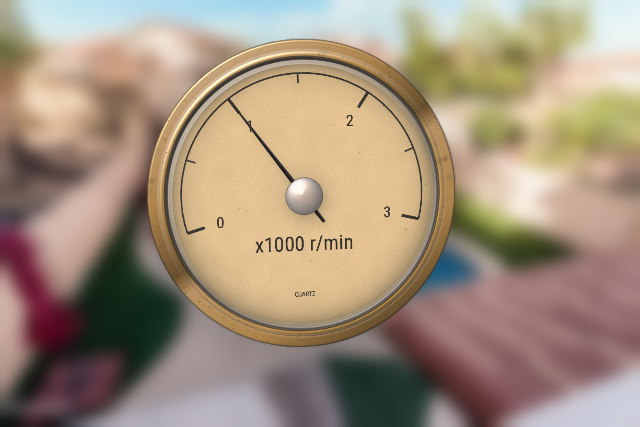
{"value": 1000, "unit": "rpm"}
